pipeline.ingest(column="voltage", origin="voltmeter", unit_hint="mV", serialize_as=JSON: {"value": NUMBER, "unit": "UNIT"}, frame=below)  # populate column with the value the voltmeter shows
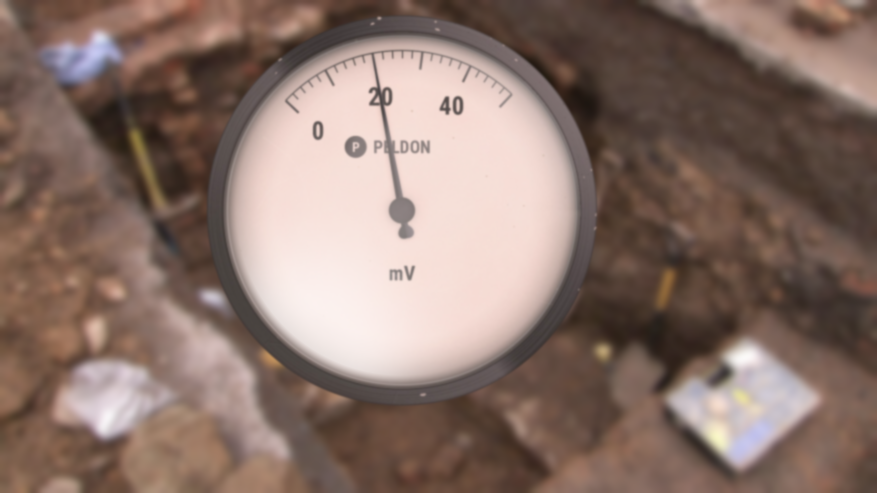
{"value": 20, "unit": "mV"}
